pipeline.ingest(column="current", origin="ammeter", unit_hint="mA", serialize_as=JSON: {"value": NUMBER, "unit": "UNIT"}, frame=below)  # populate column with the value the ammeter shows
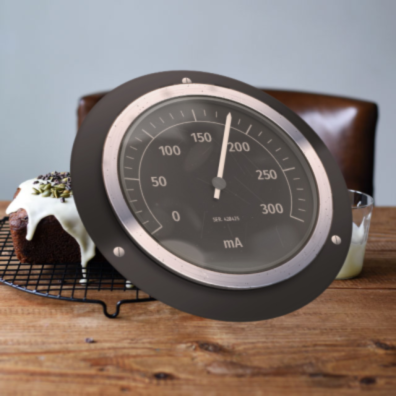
{"value": 180, "unit": "mA"}
